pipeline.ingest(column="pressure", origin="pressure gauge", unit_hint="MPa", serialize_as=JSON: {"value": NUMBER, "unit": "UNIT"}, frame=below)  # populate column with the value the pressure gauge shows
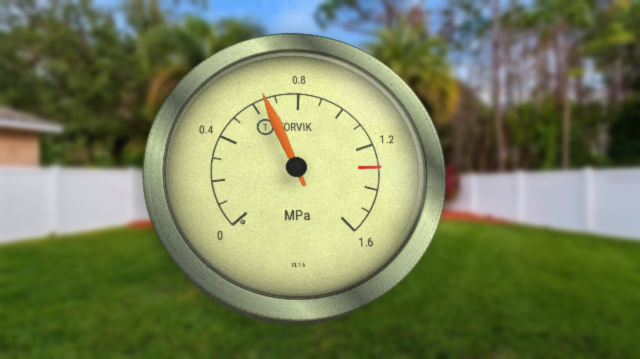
{"value": 0.65, "unit": "MPa"}
